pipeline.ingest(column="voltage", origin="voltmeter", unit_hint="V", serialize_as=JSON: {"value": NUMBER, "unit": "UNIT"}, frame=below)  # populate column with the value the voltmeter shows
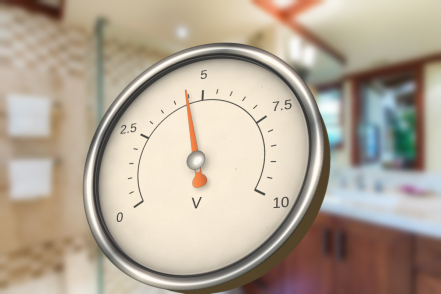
{"value": 4.5, "unit": "V"}
